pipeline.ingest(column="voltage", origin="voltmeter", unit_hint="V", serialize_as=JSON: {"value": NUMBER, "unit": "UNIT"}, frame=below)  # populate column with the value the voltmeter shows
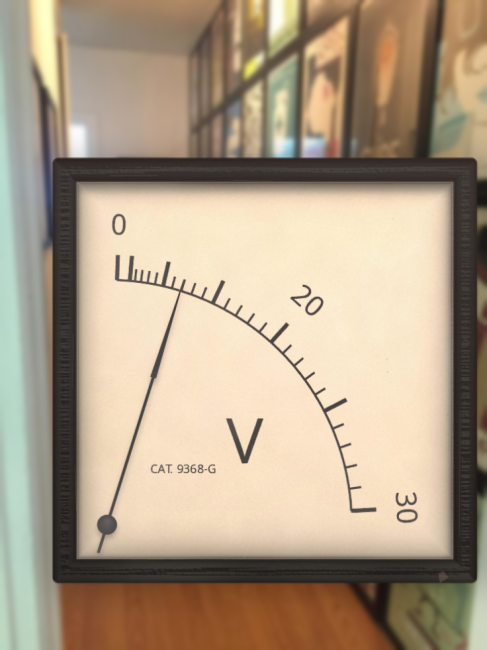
{"value": 12, "unit": "V"}
